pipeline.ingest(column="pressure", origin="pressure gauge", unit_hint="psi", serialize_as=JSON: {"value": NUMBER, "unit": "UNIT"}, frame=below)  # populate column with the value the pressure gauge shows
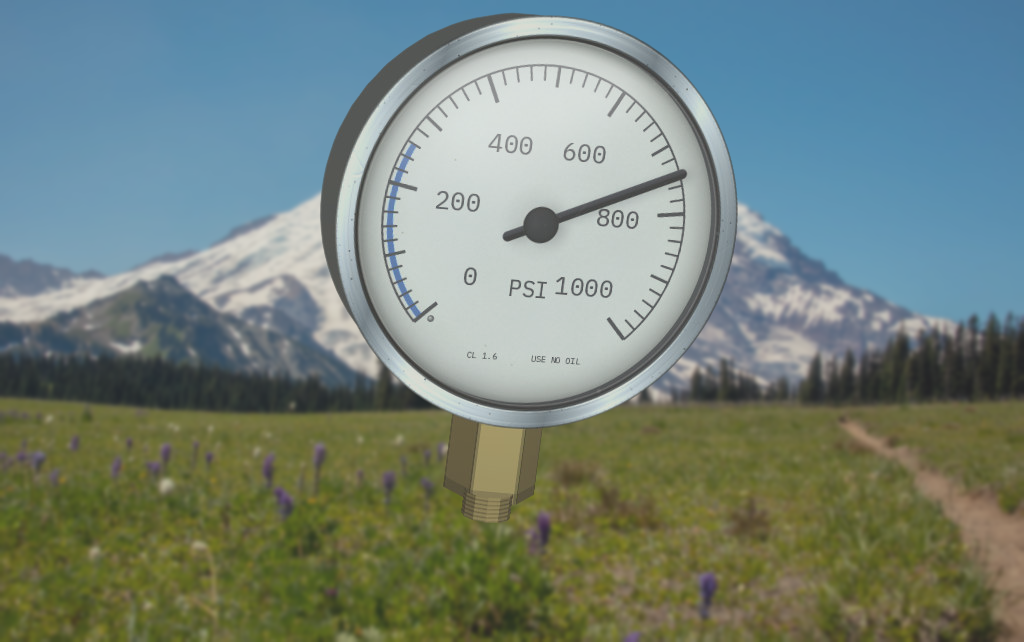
{"value": 740, "unit": "psi"}
